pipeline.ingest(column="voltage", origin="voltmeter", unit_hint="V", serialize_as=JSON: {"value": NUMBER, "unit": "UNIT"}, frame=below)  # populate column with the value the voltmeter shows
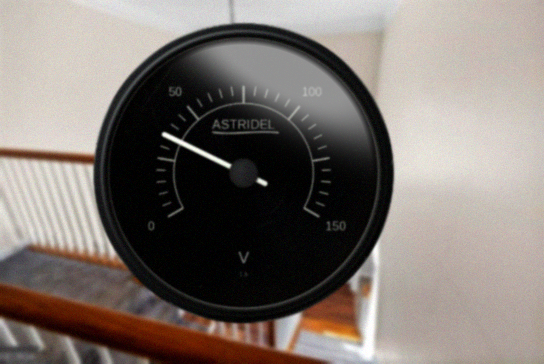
{"value": 35, "unit": "V"}
